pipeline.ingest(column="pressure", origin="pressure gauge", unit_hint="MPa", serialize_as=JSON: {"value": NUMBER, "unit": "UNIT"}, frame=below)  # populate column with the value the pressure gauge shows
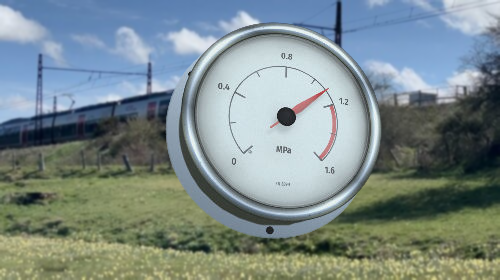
{"value": 1.1, "unit": "MPa"}
